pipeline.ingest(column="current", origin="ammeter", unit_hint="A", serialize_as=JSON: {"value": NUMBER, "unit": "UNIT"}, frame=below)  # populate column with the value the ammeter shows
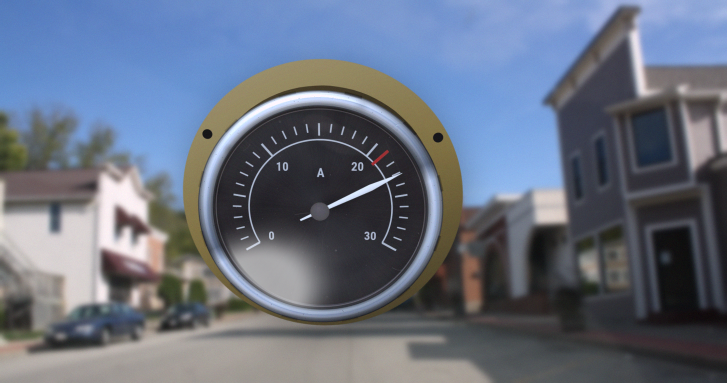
{"value": 23, "unit": "A"}
